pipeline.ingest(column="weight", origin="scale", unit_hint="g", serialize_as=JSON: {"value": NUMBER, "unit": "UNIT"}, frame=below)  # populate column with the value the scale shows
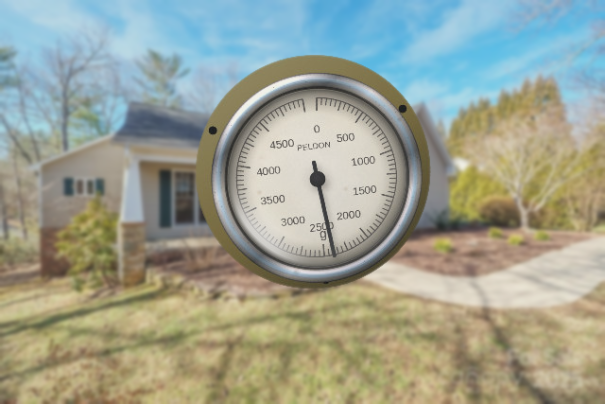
{"value": 2400, "unit": "g"}
